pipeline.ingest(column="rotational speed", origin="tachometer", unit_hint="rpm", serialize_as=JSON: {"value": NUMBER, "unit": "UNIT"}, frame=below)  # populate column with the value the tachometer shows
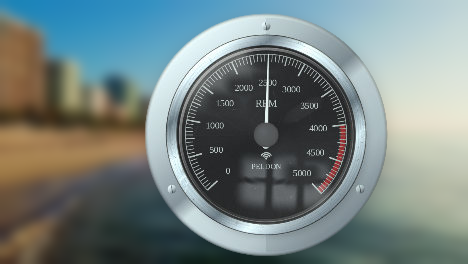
{"value": 2500, "unit": "rpm"}
